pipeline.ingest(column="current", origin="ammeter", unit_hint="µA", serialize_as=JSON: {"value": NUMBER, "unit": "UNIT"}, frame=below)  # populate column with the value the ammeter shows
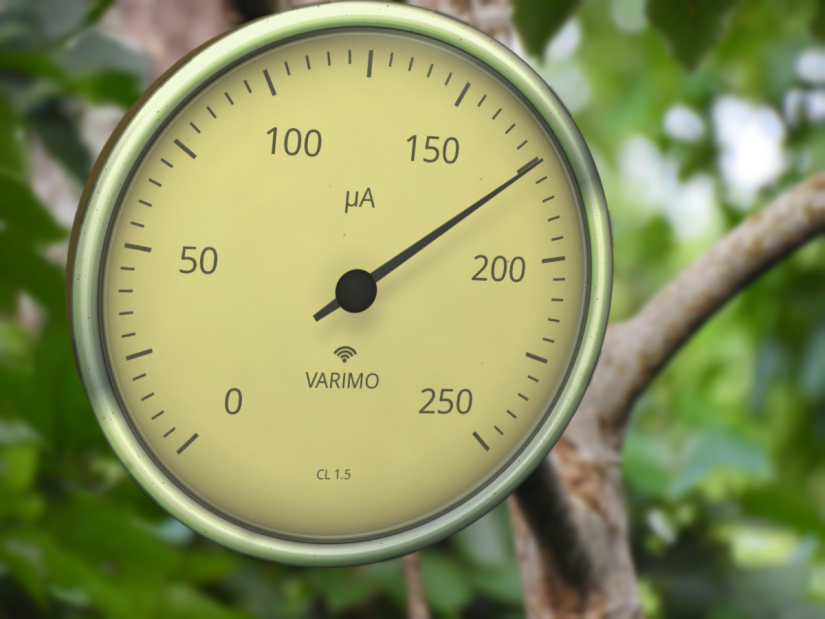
{"value": 175, "unit": "µA"}
